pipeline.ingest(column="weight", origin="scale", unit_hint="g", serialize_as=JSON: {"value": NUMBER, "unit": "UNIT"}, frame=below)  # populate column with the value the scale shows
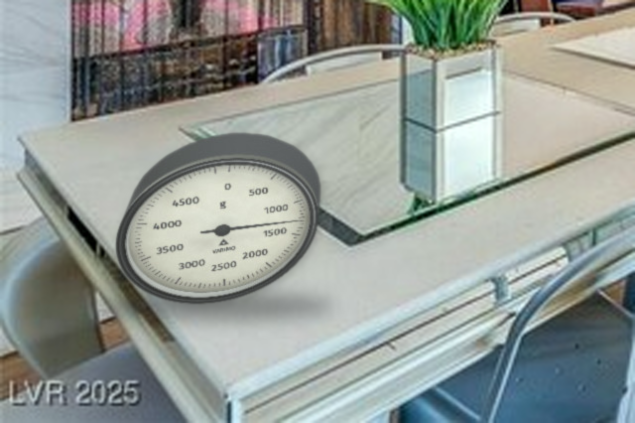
{"value": 1250, "unit": "g"}
